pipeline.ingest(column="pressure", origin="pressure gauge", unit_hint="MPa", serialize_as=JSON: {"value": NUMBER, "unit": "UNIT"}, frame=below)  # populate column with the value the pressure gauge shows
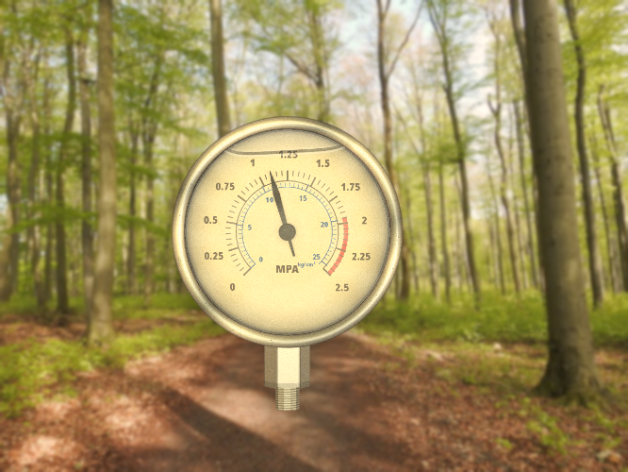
{"value": 1.1, "unit": "MPa"}
